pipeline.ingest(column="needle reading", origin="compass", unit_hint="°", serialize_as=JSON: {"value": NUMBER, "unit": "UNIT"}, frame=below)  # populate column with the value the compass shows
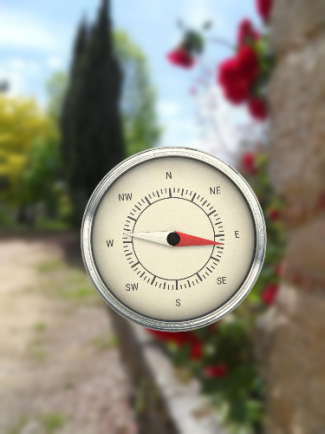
{"value": 100, "unit": "°"}
